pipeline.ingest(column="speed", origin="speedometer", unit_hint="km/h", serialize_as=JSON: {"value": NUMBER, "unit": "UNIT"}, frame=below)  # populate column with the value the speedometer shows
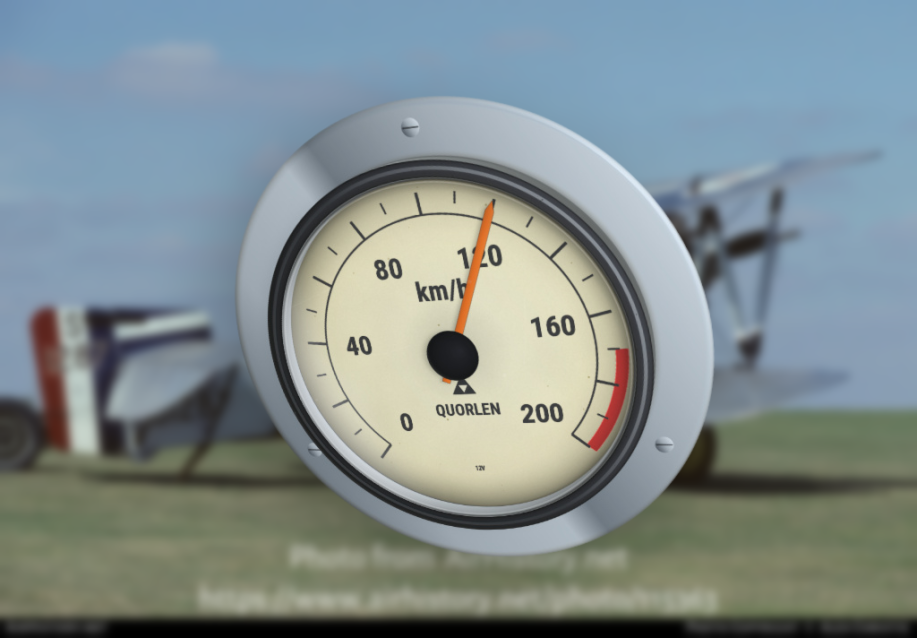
{"value": 120, "unit": "km/h"}
